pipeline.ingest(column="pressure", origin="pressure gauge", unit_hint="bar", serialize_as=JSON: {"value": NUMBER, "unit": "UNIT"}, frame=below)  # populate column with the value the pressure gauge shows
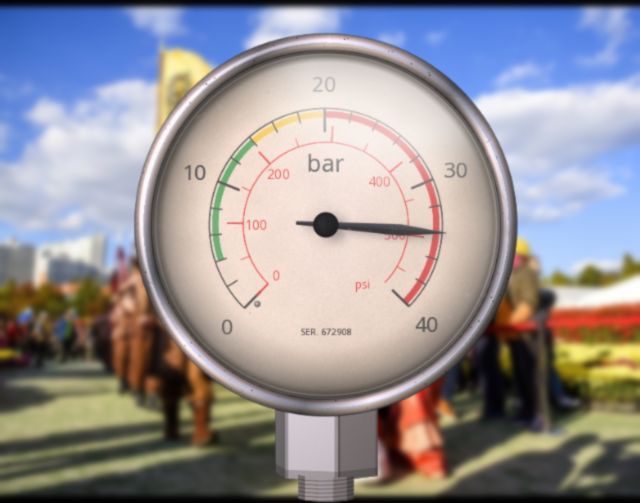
{"value": 34, "unit": "bar"}
